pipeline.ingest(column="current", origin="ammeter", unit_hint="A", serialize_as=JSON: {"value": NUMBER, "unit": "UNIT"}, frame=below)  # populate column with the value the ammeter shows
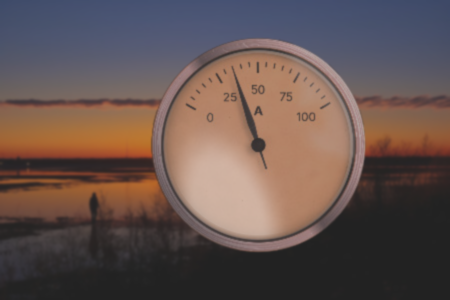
{"value": 35, "unit": "A"}
